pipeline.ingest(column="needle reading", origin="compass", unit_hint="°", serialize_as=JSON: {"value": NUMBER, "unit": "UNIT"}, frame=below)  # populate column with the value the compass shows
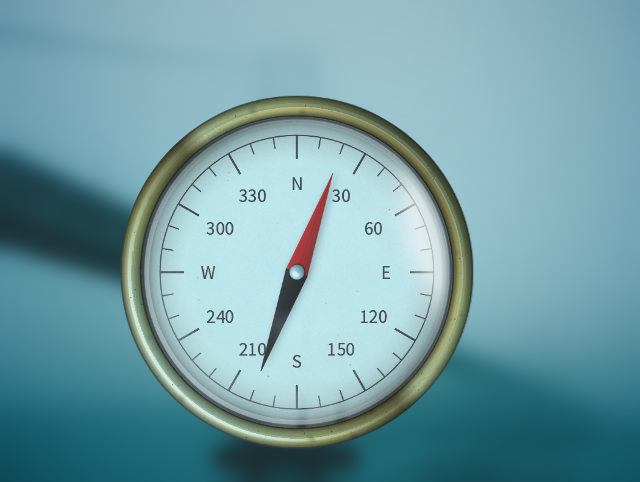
{"value": 20, "unit": "°"}
